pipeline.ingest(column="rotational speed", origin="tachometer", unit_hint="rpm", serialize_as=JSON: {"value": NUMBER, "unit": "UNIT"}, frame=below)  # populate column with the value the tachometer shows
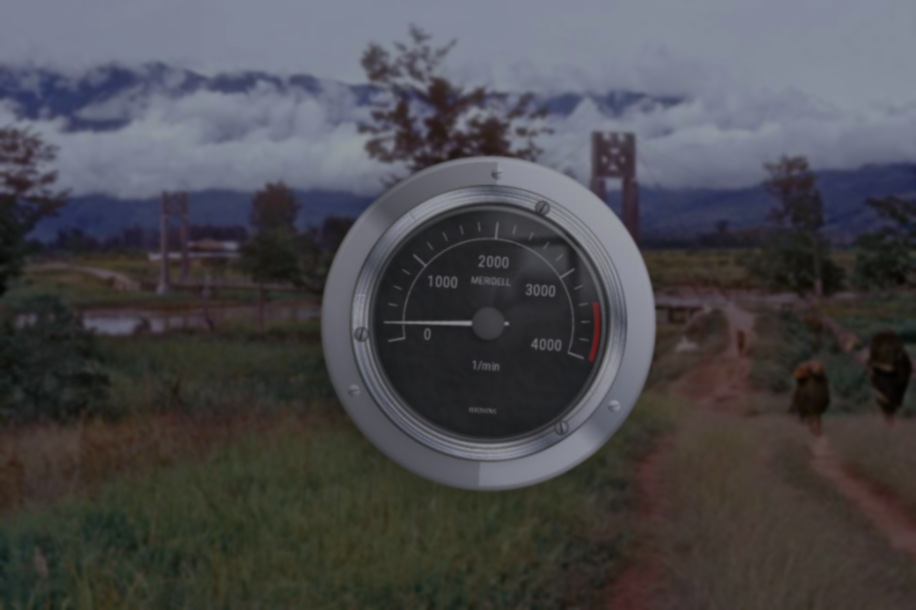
{"value": 200, "unit": "rpm"}
